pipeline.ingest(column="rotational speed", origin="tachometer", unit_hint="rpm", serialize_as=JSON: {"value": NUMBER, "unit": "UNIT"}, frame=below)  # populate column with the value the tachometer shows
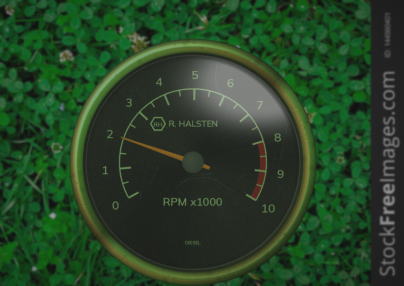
{"value": 2000, "unit": "rpm"}
